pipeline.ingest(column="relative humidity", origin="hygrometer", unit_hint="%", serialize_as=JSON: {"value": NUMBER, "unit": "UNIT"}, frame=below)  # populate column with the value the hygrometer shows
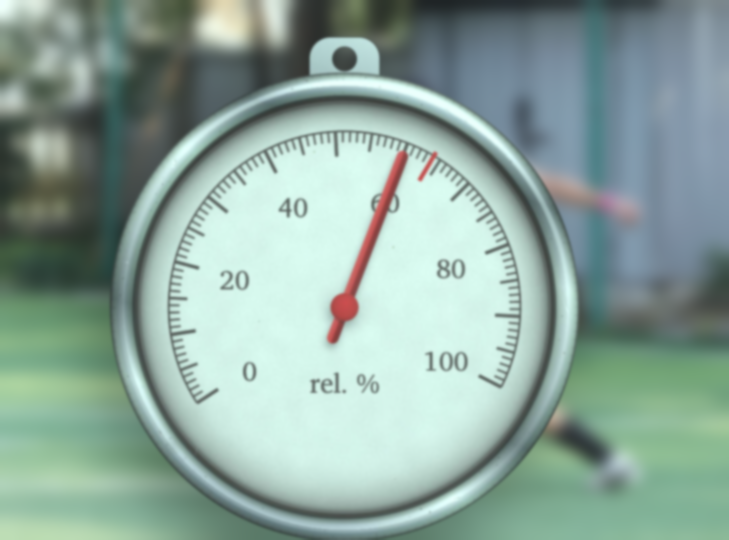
{"value": 60, "unit": "%"}
